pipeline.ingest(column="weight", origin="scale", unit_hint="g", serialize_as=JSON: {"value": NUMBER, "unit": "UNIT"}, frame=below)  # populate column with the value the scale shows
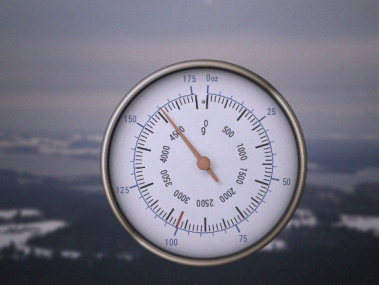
{"value": 4550, "unit": "g"}
